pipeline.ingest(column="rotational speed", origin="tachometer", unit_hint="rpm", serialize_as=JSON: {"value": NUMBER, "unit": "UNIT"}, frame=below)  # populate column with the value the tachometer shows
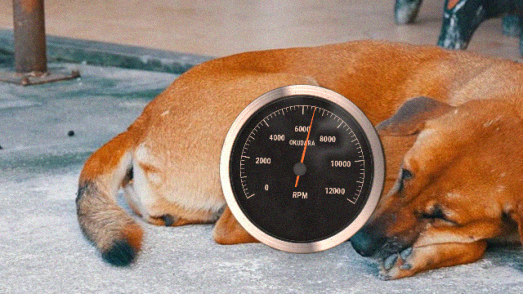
{"value": 6600, "unit": "rpm"}
